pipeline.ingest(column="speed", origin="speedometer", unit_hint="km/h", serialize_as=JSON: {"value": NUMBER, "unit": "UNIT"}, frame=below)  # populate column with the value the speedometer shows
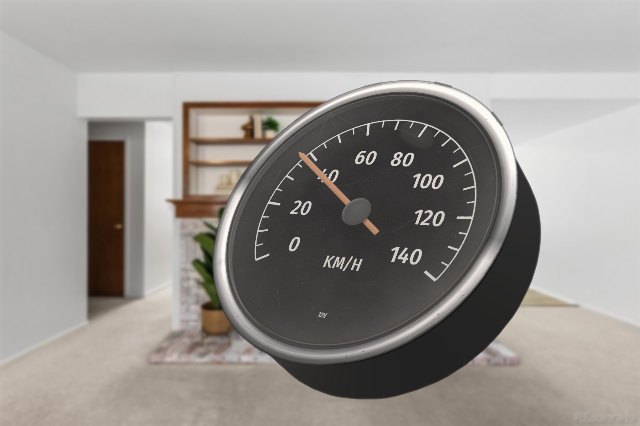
{"value": 37.5, "unit": "km/h"}
